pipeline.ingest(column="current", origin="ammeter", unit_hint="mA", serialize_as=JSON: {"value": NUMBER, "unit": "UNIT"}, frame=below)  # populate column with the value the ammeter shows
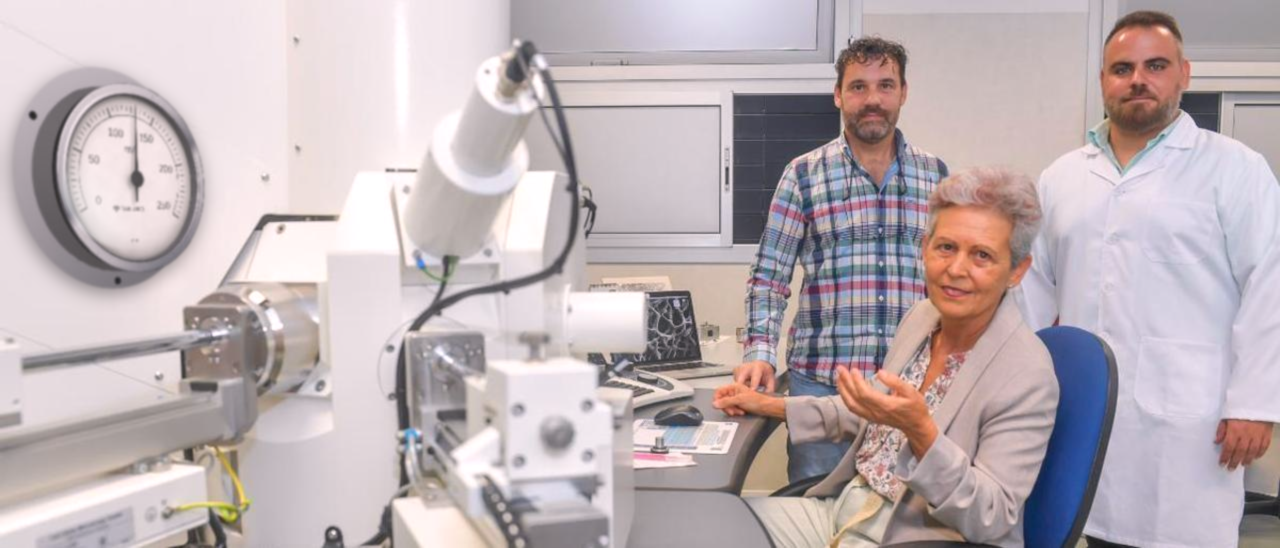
{"value": 125, "unit": "mA"}
